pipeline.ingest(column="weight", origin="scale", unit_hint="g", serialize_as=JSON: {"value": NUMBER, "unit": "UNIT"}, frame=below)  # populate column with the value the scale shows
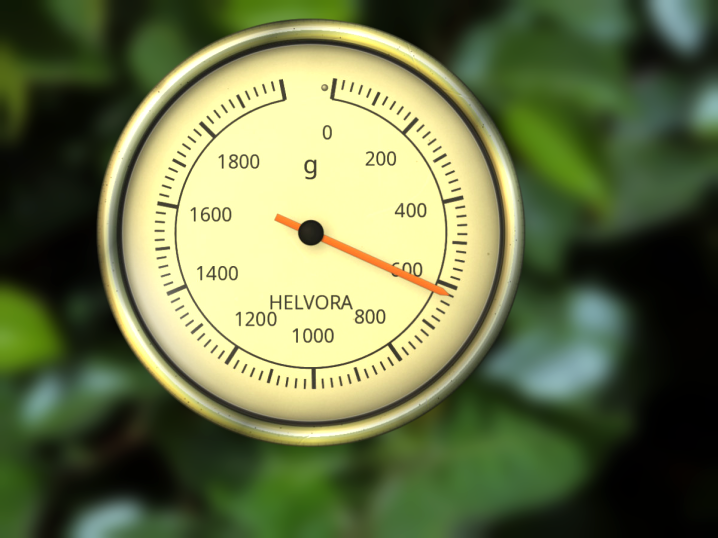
{"value": 620, "unit": "g"}
